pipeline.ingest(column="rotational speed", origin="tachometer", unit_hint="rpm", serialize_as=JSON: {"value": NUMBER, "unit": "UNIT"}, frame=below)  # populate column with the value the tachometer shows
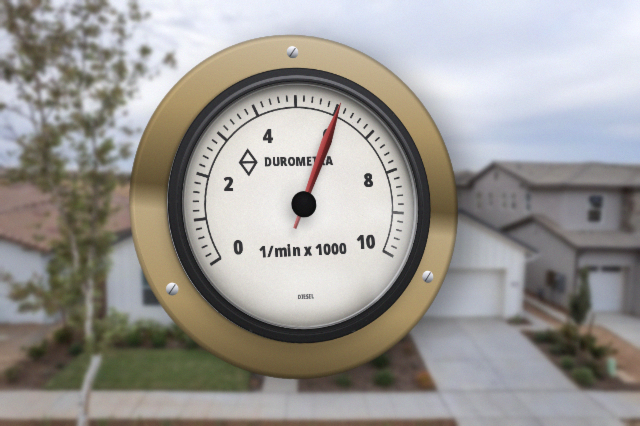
{"value": 6000, "unit": "rpm"}
